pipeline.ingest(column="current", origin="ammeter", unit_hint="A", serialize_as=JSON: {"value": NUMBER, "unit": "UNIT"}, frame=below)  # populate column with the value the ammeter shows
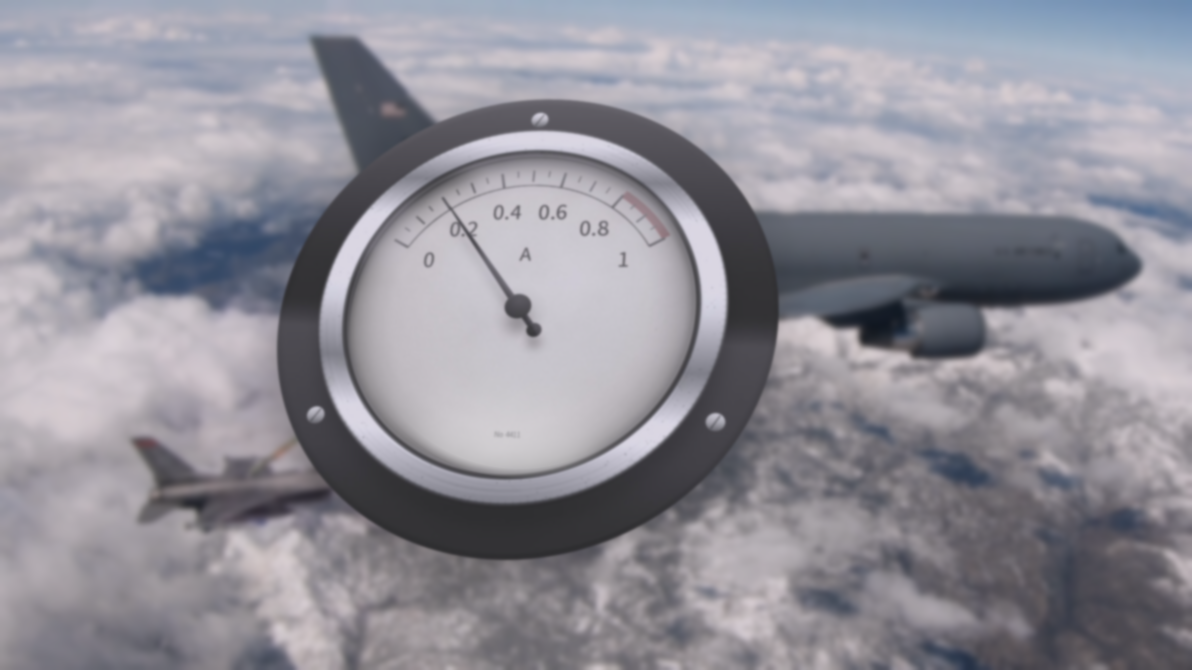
{"value": 0.2, "unit": "A"}
